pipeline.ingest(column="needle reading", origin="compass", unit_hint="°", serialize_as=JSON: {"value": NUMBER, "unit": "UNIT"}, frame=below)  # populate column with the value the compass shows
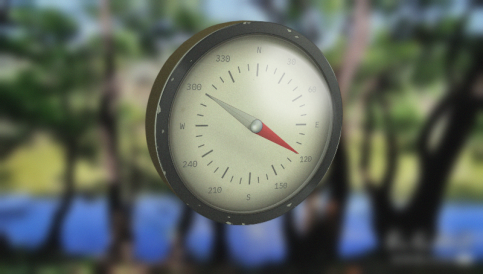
{"value": 120, "unit": "°"}
